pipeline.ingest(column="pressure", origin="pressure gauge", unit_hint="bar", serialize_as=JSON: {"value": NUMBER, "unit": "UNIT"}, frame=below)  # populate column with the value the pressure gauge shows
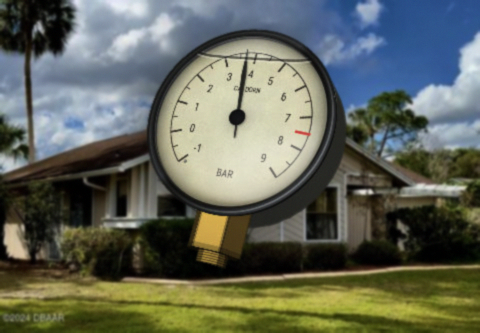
{"value": 3.75, "unit": "bar"}
